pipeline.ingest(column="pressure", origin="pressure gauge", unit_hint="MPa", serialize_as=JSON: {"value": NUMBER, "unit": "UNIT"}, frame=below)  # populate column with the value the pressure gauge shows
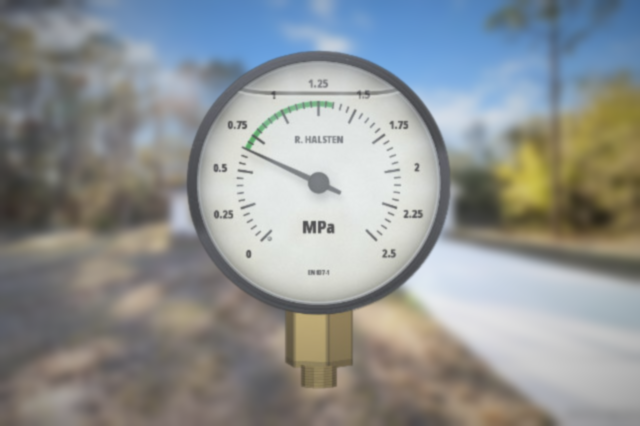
{"value": 0.65, "unit": "MPa"}
